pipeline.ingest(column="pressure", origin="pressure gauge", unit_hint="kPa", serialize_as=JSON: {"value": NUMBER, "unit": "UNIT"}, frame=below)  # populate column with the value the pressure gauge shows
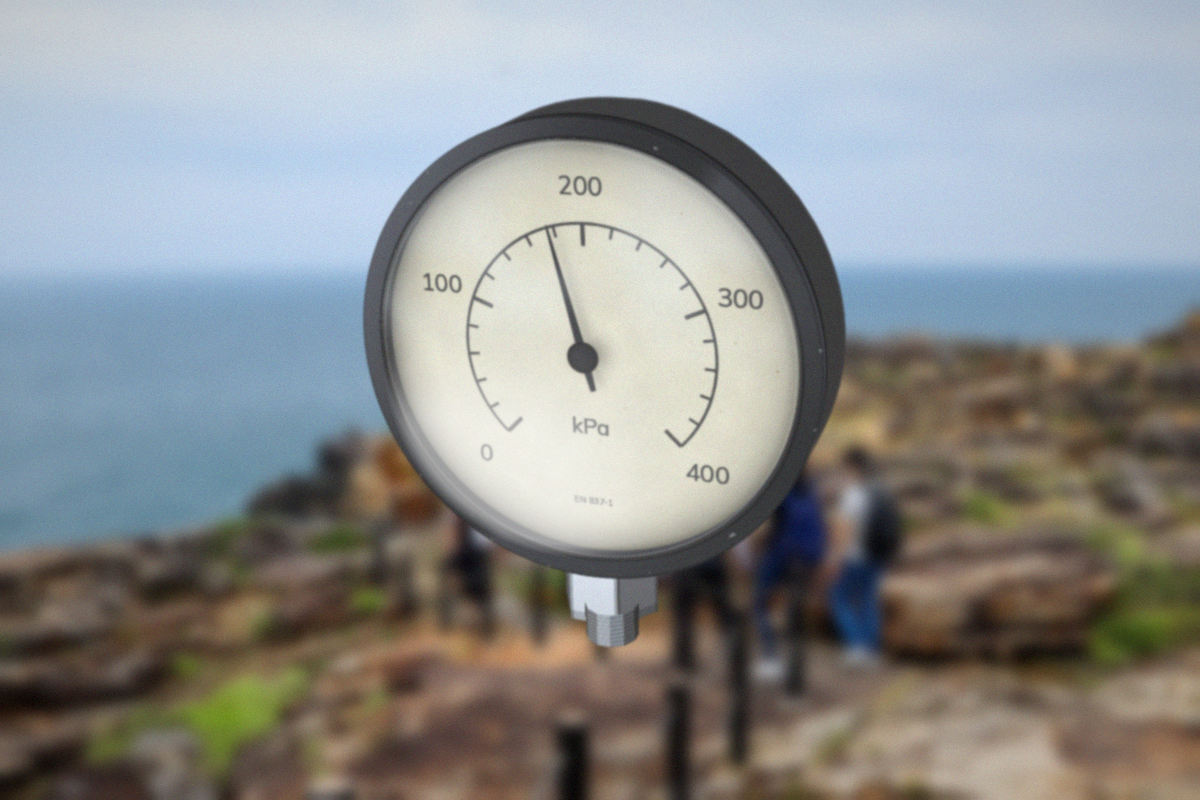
{"value": 180, "unit": "kPa"}
